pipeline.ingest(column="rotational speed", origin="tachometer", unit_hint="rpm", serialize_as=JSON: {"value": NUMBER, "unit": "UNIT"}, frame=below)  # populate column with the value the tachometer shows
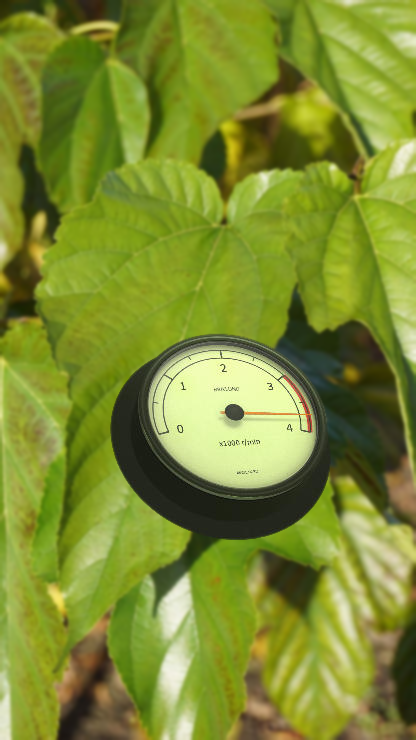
{"value": 3750, "unit": "rpm"}
